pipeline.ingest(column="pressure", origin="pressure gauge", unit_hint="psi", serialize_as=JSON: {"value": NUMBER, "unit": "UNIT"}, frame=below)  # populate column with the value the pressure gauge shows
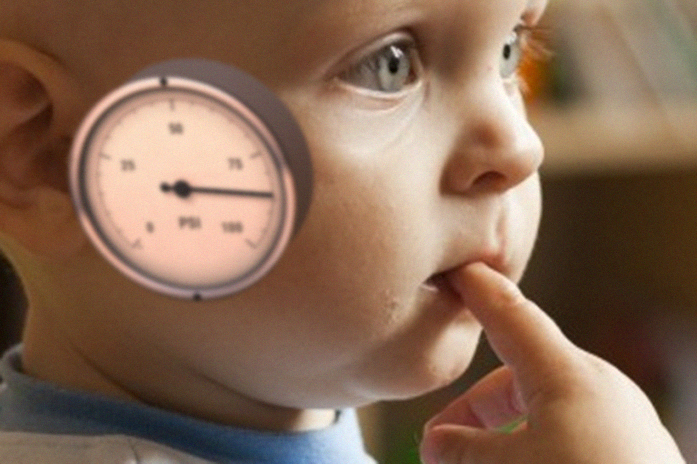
{"value": 85, "unit": "psi"}
